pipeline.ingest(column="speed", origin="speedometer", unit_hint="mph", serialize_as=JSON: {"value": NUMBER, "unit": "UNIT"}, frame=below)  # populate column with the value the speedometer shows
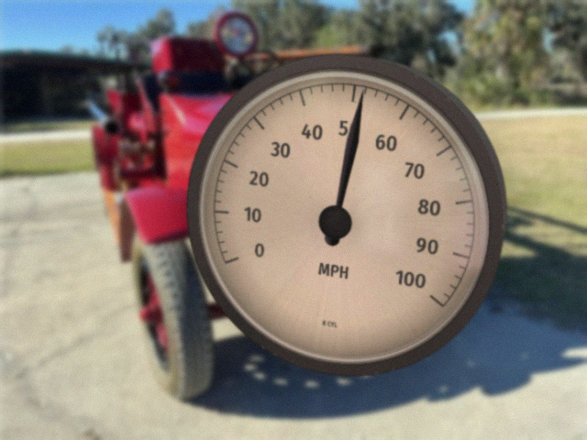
{"value": 52, "unit": "mph"}
